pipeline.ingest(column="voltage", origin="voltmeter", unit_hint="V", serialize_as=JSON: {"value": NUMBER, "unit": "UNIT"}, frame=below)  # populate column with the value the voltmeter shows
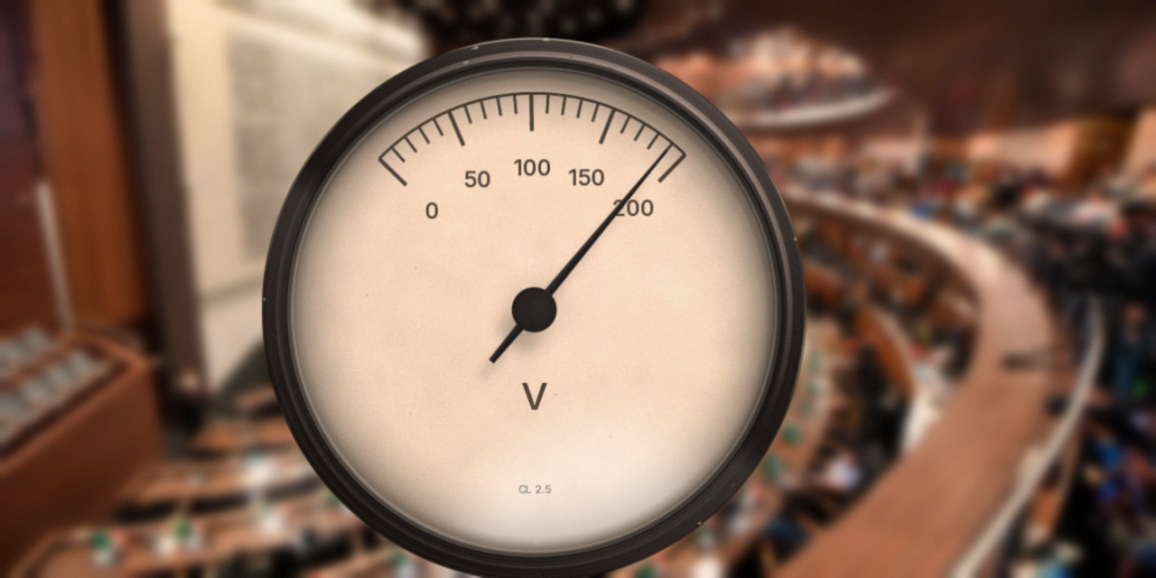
{"value": 190, "unit": "V"}
